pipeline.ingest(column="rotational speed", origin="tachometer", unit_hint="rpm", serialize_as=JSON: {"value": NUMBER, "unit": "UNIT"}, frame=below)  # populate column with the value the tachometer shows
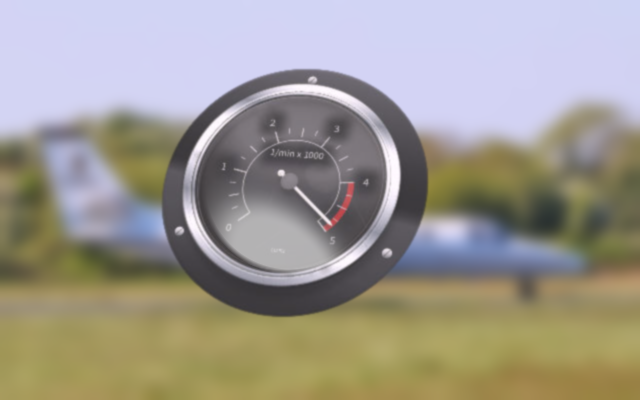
{"value": 4875, "unit": "rpm"}
